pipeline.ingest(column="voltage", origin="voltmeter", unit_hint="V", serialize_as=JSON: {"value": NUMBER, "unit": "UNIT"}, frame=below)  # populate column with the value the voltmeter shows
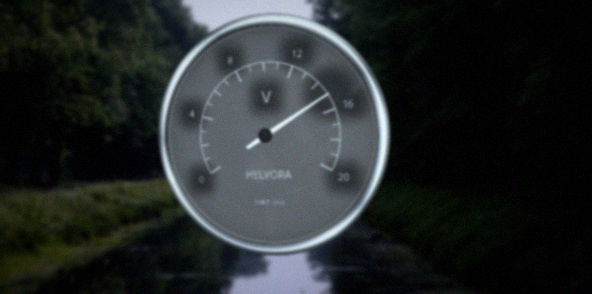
{"value": 15, "unit": "V"}
